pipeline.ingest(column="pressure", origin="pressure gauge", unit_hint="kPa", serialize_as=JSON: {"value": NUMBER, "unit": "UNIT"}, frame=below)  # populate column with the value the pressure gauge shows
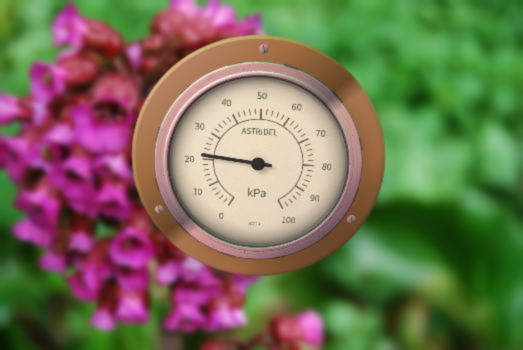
{"value": 22, "unit": "kPa"}
